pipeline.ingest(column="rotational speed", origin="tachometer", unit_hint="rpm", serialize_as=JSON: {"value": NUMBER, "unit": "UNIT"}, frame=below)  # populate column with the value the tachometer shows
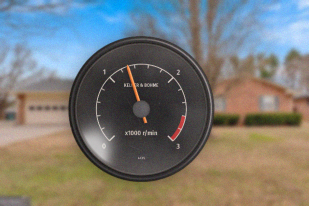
{"value": 1300, "unit": "rpm"}
